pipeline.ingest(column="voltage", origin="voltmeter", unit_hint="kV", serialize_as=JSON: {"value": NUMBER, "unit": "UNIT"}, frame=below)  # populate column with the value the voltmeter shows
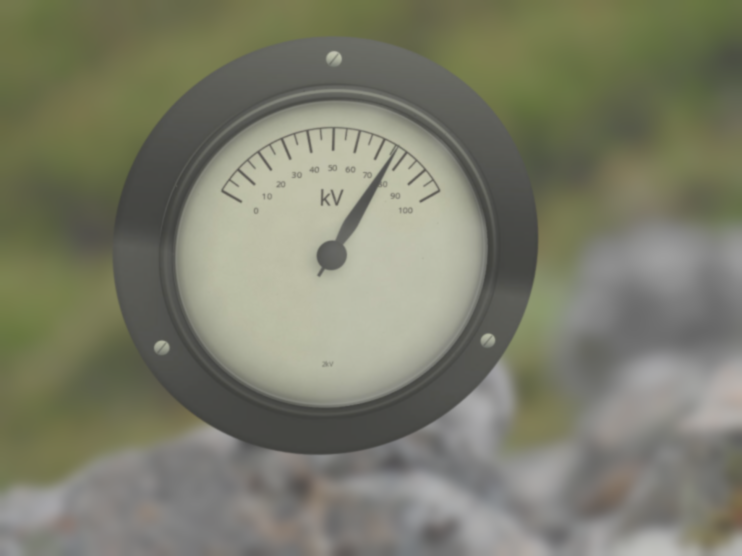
{"value": 75, "unit": "kV"}
